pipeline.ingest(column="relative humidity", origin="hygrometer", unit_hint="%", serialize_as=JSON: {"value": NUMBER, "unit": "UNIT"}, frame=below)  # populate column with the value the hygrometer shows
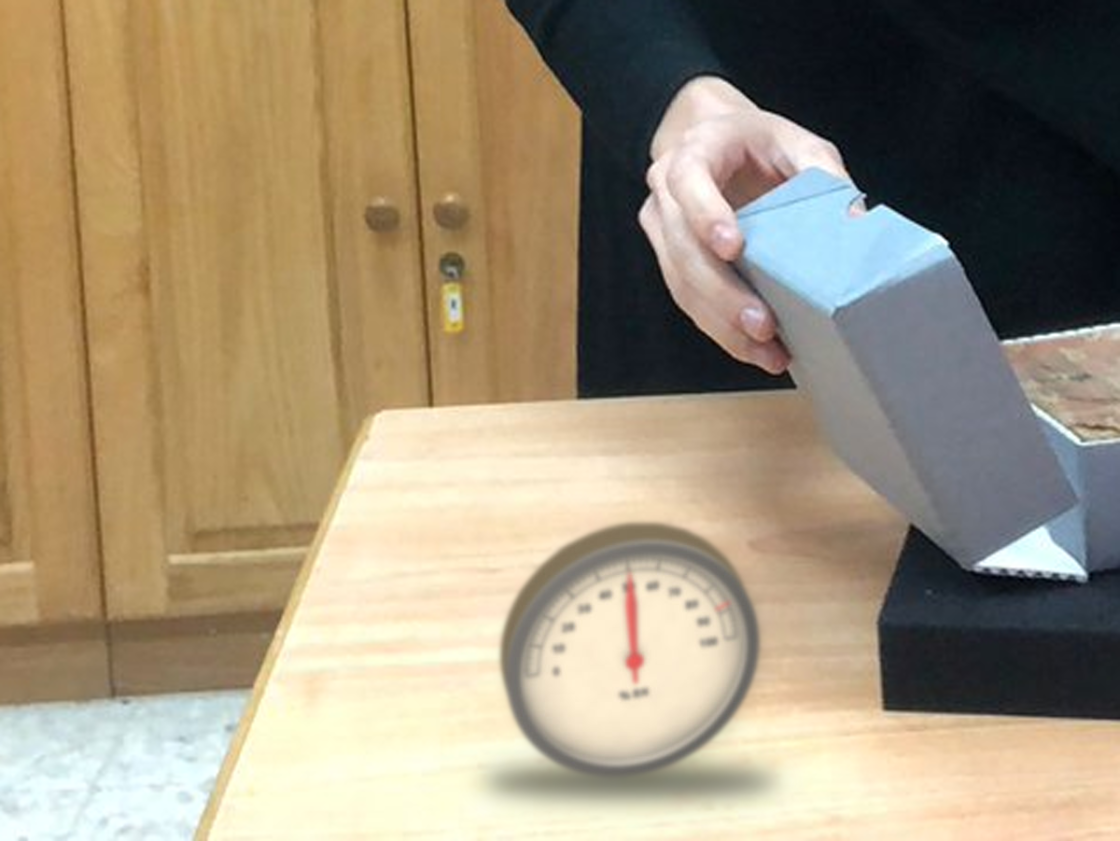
{"value": 50, "unit": "%"}
